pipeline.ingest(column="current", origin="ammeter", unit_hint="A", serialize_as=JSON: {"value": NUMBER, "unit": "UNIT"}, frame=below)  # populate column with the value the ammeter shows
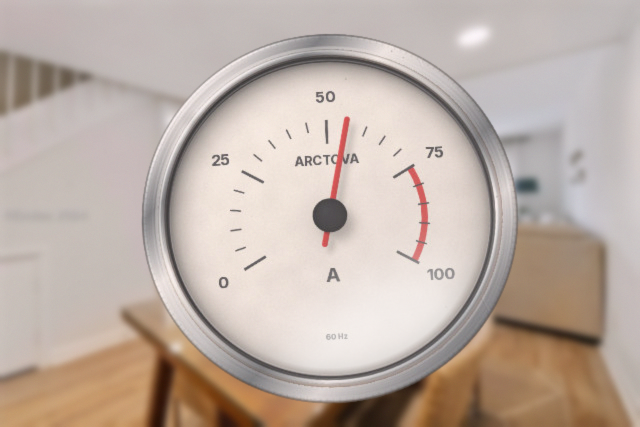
{"value": 55, "unit": "A"}
